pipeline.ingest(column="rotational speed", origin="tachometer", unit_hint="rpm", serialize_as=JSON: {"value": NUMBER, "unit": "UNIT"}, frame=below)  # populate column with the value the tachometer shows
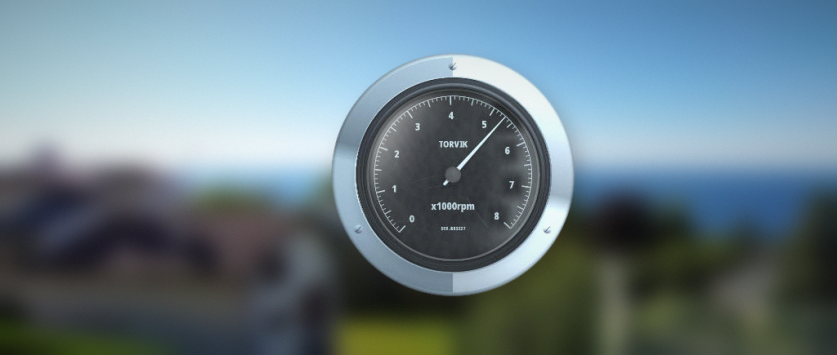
{"value": 5300, "unit": "rpm"}
